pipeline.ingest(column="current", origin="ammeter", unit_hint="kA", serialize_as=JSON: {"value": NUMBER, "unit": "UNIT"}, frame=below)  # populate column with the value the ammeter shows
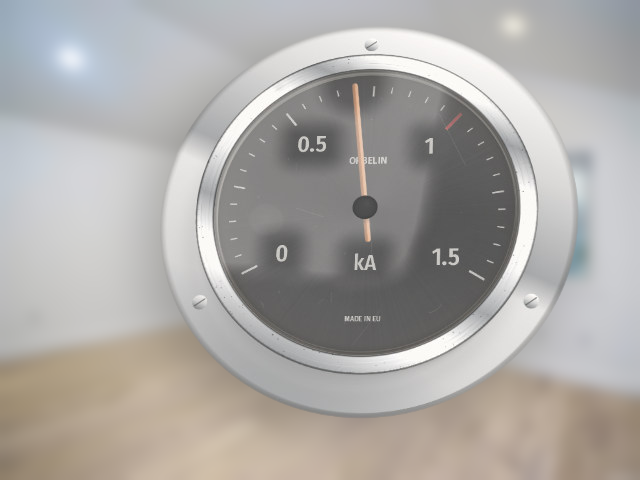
{"value": 0.7, "unit": "kA"}
